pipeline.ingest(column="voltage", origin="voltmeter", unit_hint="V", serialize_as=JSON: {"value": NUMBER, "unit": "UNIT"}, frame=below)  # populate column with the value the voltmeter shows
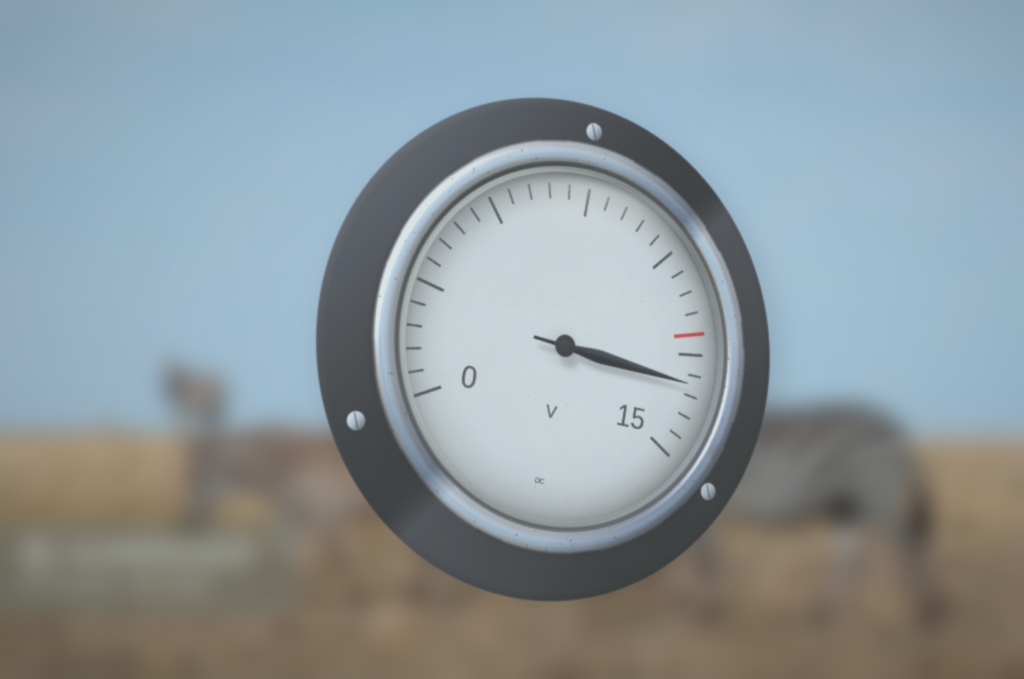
{"value": 13.25, "unit": "V"}
